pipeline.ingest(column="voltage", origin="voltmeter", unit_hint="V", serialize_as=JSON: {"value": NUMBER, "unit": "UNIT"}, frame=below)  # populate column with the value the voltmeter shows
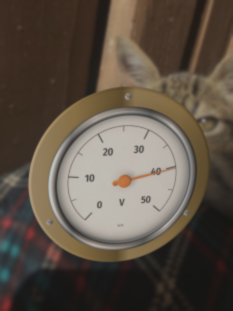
{"value": 40, "unit": "V"}
